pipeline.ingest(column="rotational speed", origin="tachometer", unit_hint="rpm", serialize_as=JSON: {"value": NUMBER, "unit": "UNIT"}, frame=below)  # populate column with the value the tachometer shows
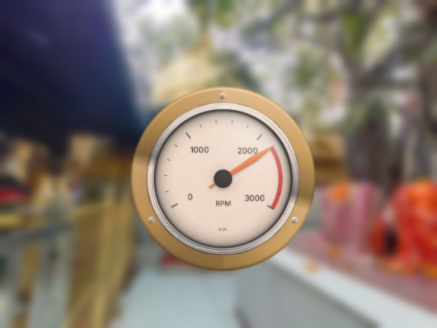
{"value": 2200, "unit": "rpm"}
